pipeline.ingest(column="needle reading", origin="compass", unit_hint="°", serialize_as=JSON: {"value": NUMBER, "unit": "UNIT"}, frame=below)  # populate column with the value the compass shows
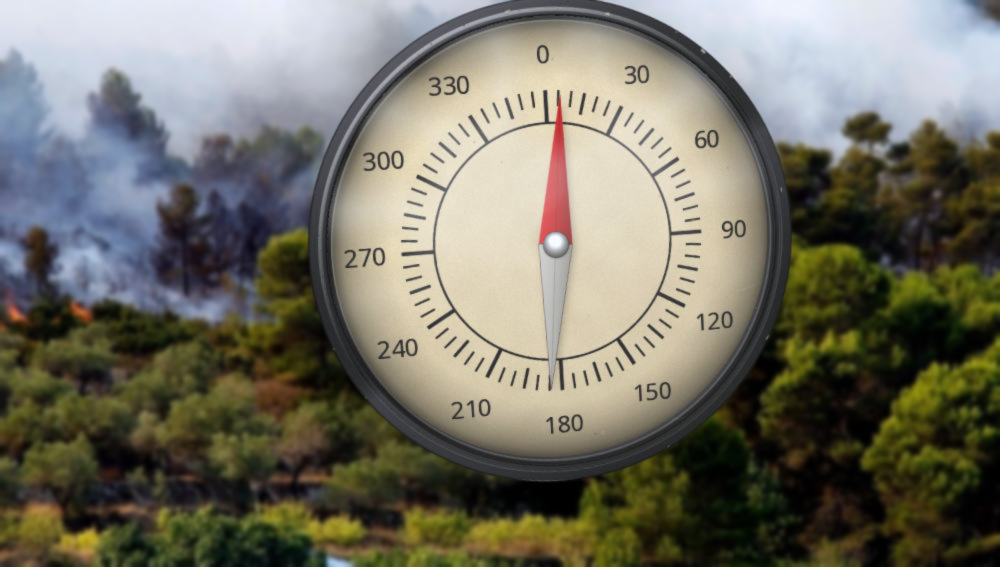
{"value": 5, "unit": "°"}
